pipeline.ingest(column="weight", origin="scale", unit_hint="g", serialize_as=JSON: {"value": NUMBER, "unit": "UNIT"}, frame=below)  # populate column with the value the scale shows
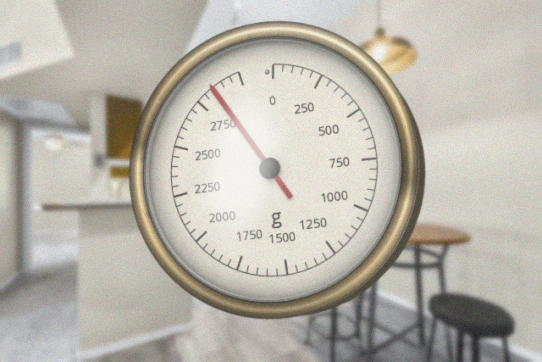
{"value": 2850, "unit": "g"}
